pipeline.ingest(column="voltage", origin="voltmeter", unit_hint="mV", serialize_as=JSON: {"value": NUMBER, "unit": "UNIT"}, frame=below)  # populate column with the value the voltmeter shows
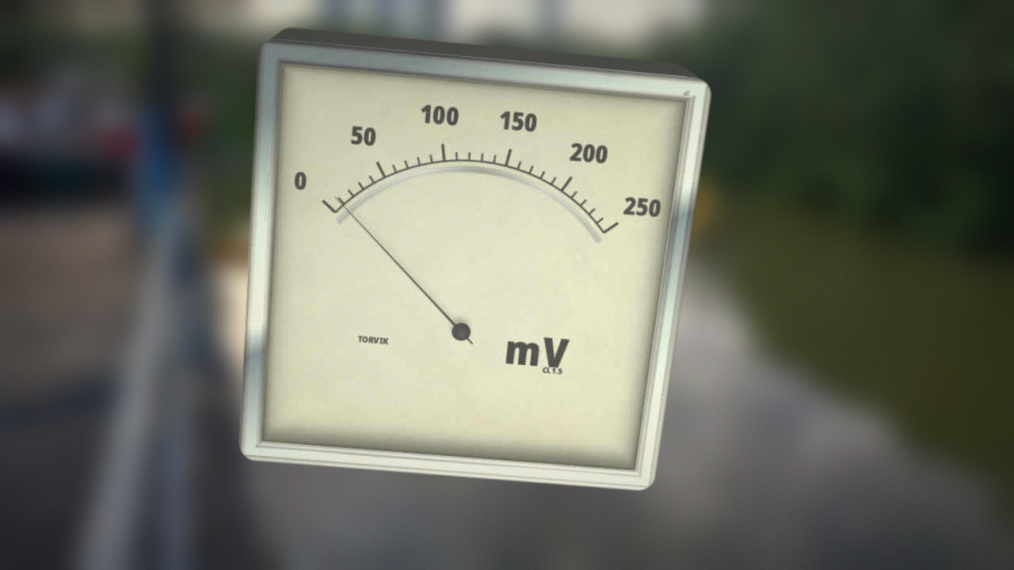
{"value": 10, "unit": "mV"}
